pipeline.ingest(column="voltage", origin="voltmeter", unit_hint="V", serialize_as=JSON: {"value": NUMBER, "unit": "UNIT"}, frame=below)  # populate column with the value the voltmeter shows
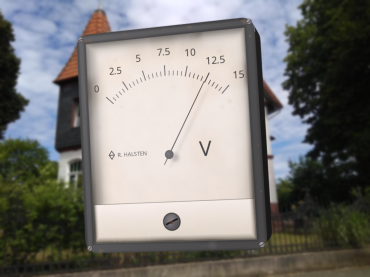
{"value": 12.5, "unit": "V"}
